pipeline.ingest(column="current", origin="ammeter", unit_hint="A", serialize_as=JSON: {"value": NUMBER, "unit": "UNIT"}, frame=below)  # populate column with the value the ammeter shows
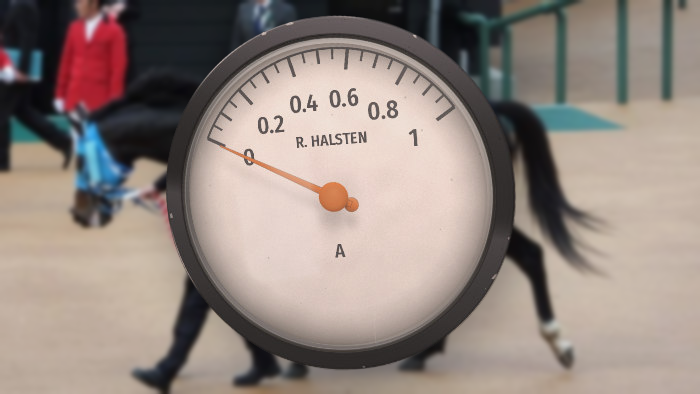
{"value": 0, "unit": "A"}
